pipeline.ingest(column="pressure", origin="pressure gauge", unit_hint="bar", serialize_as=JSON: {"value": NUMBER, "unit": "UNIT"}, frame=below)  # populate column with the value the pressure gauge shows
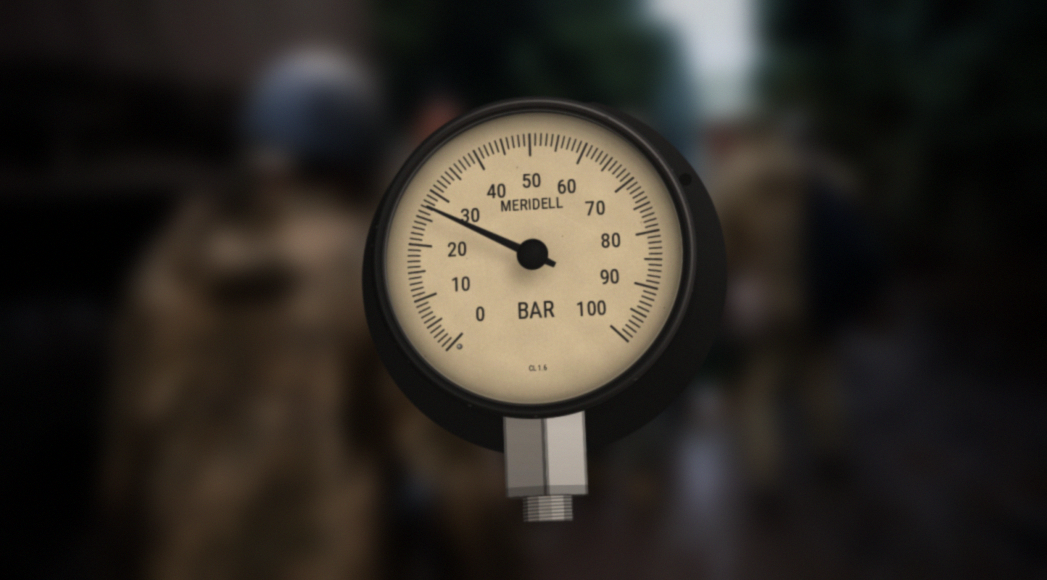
{"value": 27, "unit": "bar"}
